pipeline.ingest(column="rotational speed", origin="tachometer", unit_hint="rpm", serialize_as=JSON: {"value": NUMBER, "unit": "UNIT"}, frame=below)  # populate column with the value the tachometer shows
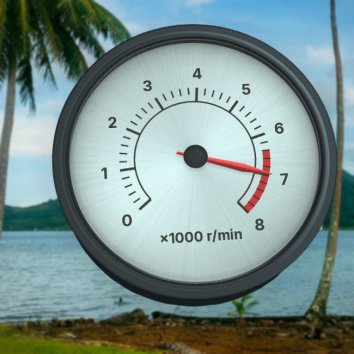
{"value": 7000, "unit": "rpm"}
